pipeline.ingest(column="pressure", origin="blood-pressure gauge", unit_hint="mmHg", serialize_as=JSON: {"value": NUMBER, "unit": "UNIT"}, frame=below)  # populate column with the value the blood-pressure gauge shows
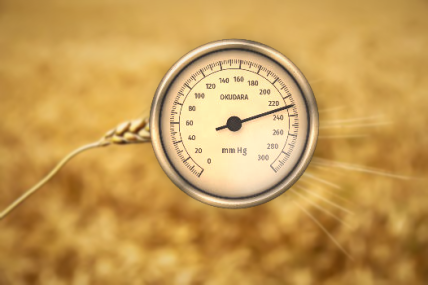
{"value": 230, "unit": "mmHg"}
